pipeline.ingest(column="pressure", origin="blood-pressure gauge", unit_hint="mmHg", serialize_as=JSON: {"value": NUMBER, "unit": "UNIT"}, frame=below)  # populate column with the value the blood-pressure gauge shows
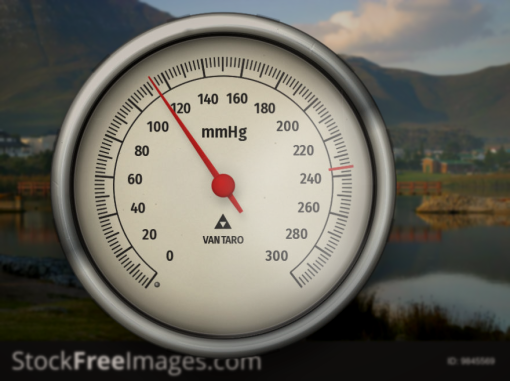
{"value": 114, "unit": "mmHg"}
